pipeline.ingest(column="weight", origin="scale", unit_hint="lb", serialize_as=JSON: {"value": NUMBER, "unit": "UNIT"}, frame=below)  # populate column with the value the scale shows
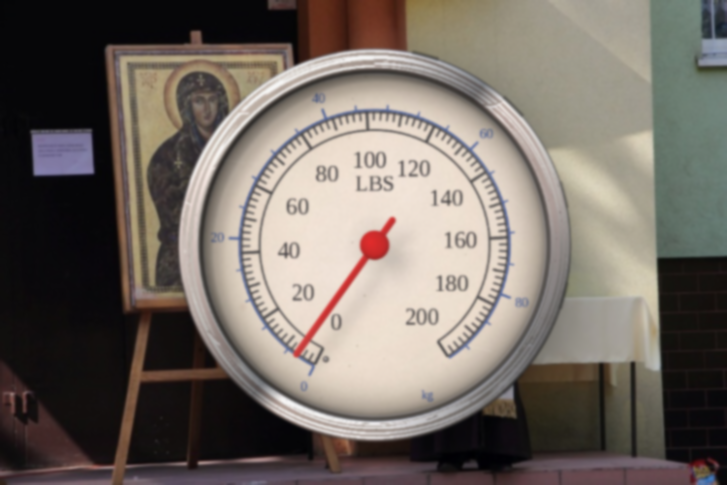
{"value": 6, "unit": "lb"}
